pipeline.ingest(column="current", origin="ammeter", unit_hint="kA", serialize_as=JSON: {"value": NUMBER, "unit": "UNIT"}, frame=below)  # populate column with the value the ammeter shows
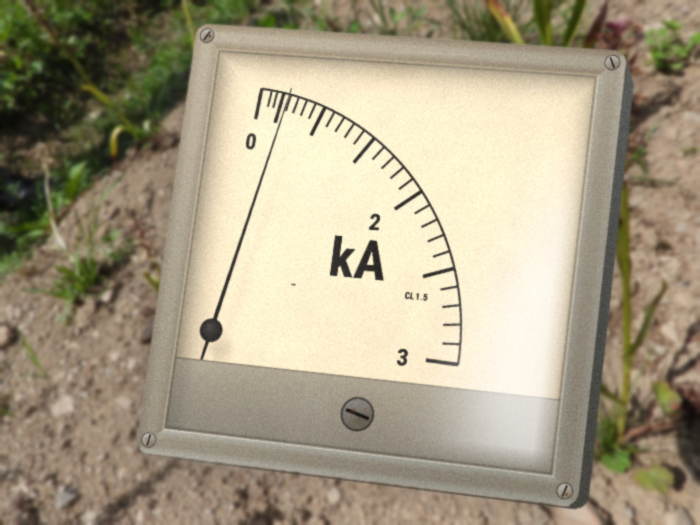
{"value": 0.6, "unit": "kA"}
